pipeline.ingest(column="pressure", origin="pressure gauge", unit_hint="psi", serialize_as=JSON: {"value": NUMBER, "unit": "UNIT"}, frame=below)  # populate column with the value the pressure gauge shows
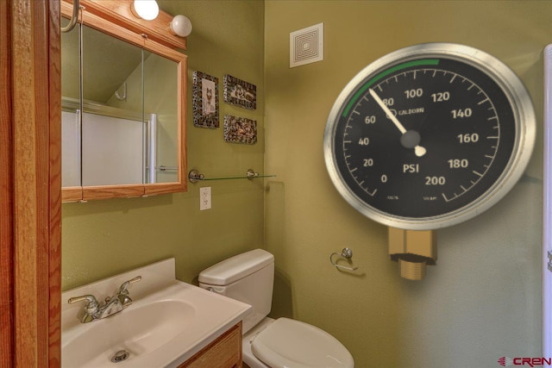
{"value": 75, "unit": "psi"}
